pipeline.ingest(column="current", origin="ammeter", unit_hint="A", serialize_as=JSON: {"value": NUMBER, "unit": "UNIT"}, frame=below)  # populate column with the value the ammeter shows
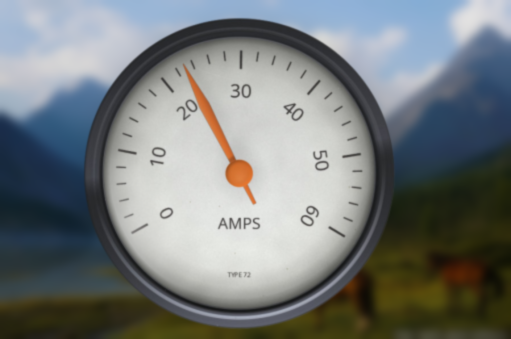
{"value": 23, "unit": "A"}
